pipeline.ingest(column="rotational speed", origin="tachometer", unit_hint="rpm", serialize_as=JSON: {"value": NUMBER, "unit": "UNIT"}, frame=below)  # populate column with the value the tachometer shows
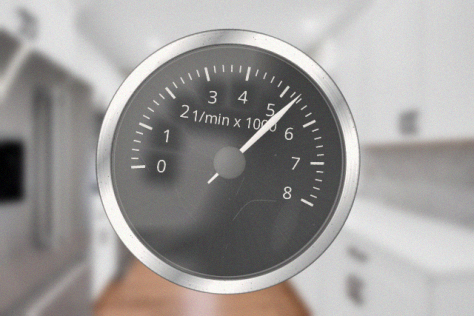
{"value": 5300, "unit": "rpm"}
